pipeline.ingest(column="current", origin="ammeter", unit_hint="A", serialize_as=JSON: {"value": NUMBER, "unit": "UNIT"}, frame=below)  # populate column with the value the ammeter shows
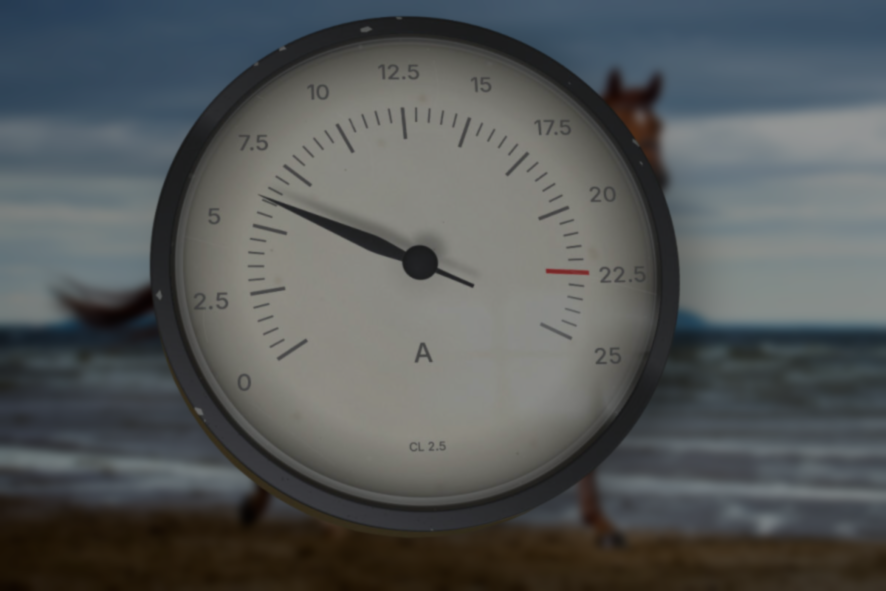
{"value": 6, "unit": "A"}
